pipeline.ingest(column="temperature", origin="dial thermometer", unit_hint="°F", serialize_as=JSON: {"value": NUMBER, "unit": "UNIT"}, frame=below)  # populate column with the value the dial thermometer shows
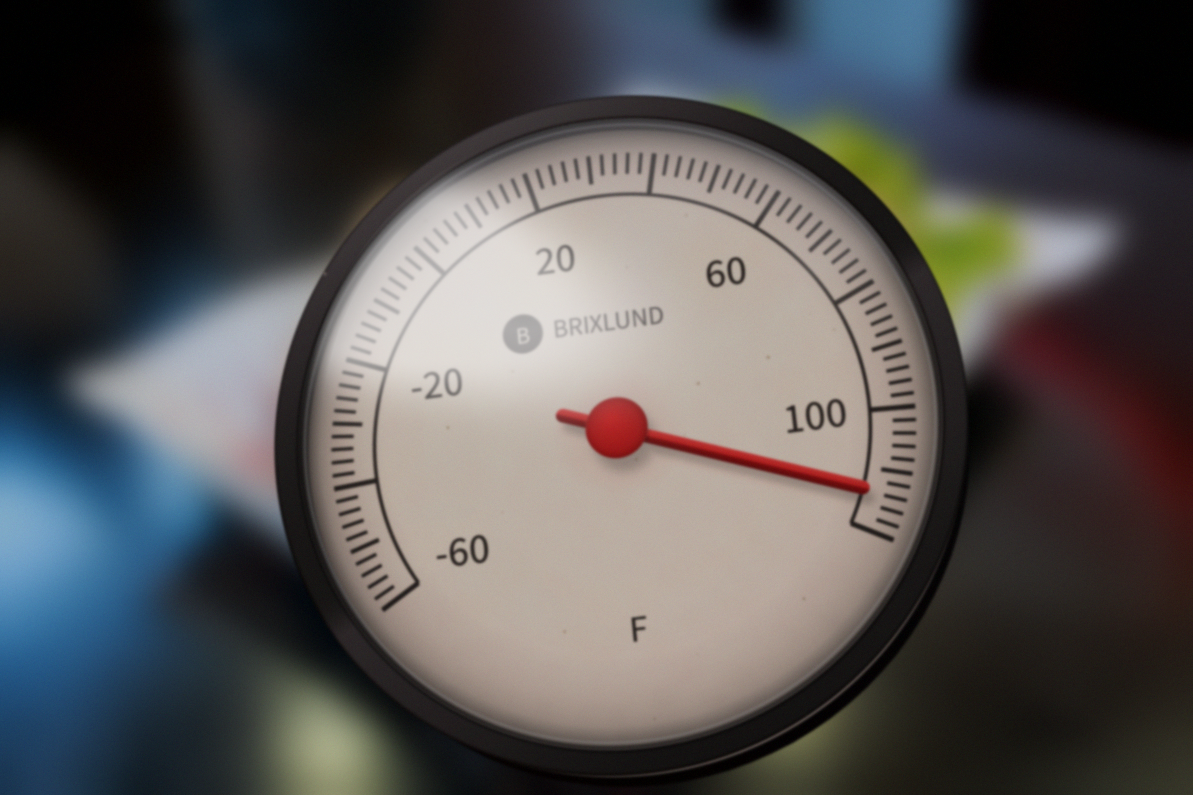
{"value": 114, "unit": "°F"}
